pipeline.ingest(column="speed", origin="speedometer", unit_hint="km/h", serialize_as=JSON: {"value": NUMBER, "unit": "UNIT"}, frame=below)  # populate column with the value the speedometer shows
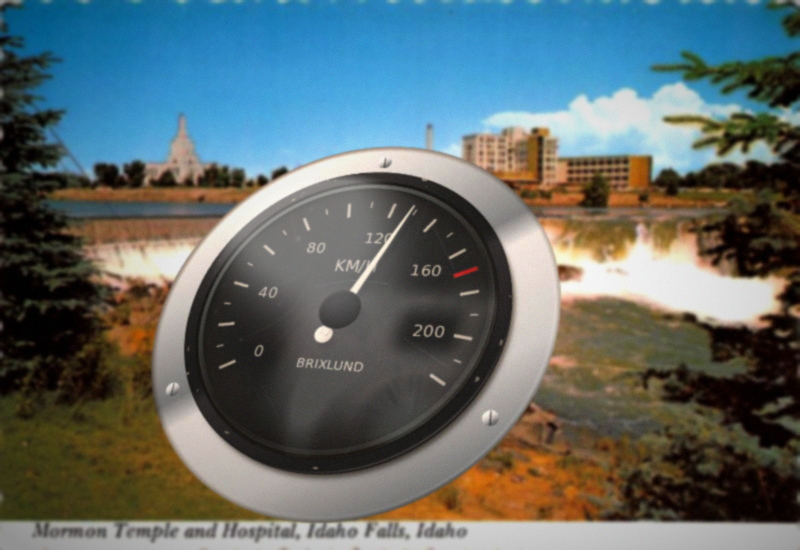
{"value": 130, "unit": "km/h"}
